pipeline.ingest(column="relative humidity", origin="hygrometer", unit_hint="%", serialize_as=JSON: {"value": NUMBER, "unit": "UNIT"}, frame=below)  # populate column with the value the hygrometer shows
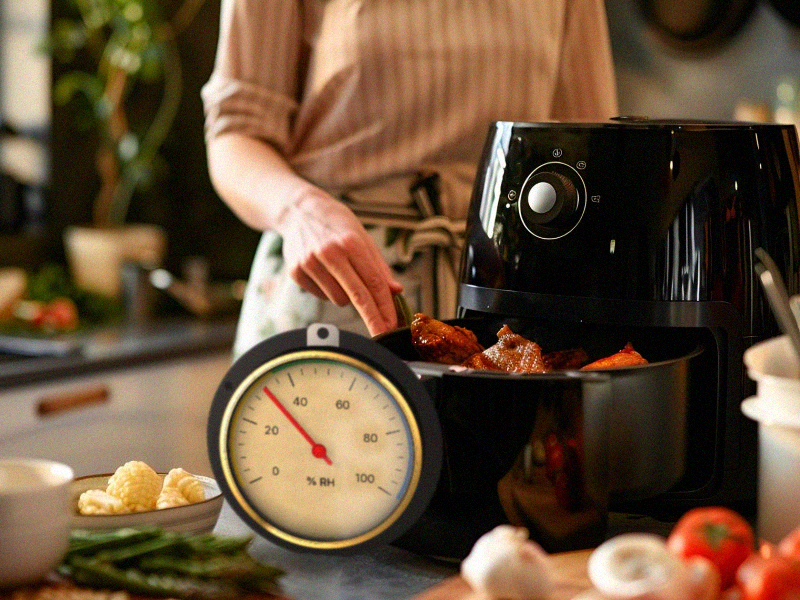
{"value": 32, "unit": "%"}
